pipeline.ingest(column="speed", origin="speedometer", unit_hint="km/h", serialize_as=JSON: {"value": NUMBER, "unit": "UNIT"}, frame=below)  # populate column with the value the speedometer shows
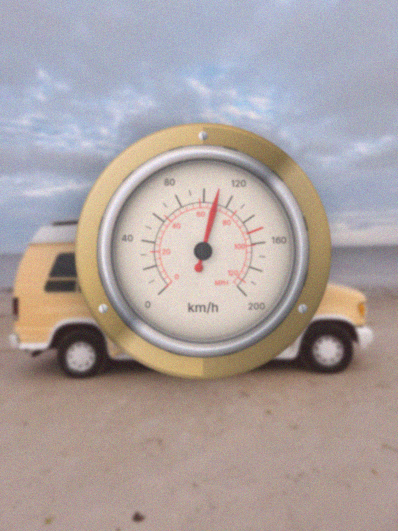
{"value": 110, "unit": "km/h"}
